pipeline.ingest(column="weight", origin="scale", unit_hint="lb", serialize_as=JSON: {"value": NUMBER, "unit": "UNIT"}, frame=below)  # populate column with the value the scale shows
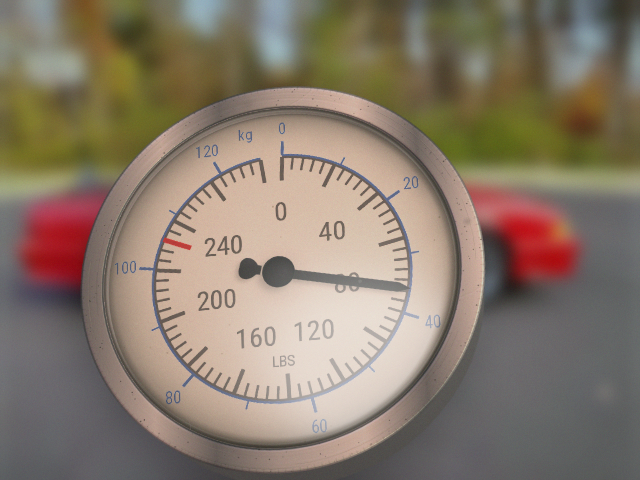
{"value": 80, "unit": "lb"}
